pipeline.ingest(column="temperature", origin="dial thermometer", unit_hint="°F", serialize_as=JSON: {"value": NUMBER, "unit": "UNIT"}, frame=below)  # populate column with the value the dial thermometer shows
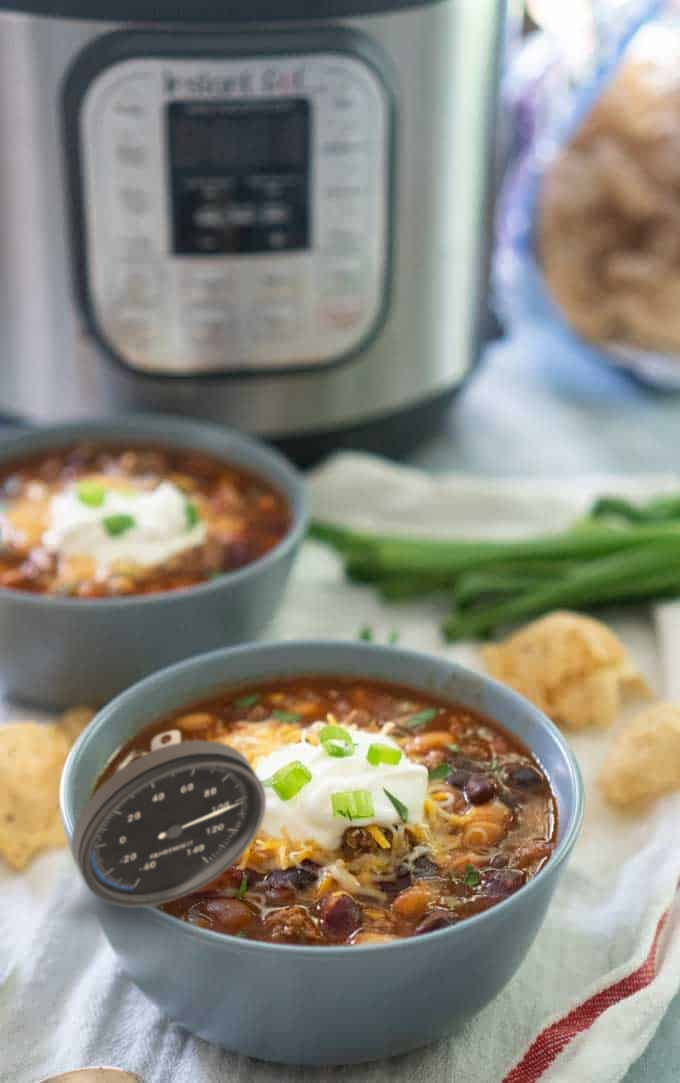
{"value": 100, "unit": "°F"}
